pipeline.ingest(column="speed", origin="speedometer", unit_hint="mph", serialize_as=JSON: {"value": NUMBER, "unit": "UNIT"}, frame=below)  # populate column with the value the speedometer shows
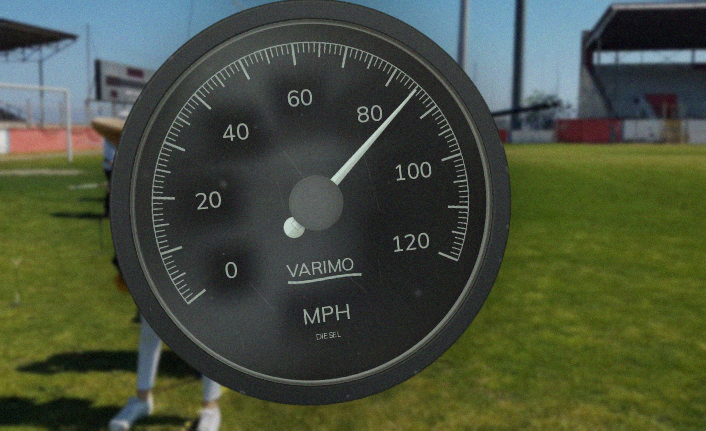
{"value": 85, "unit": "mph"}
